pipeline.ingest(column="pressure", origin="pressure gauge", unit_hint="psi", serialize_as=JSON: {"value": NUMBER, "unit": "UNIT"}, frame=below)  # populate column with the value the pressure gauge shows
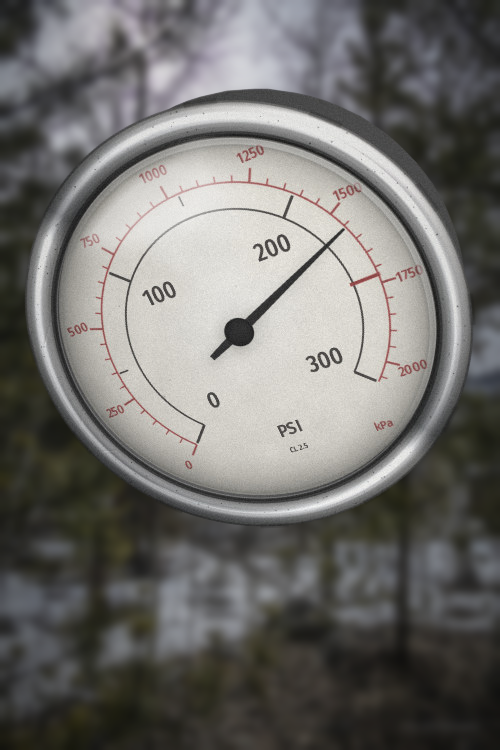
{"value": 225, "unit": "psi"}
